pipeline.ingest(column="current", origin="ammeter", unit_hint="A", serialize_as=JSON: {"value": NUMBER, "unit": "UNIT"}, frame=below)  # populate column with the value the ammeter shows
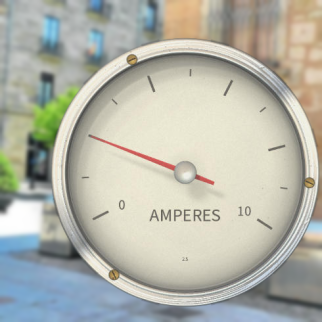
{"value": 2, "unit": "A"}
